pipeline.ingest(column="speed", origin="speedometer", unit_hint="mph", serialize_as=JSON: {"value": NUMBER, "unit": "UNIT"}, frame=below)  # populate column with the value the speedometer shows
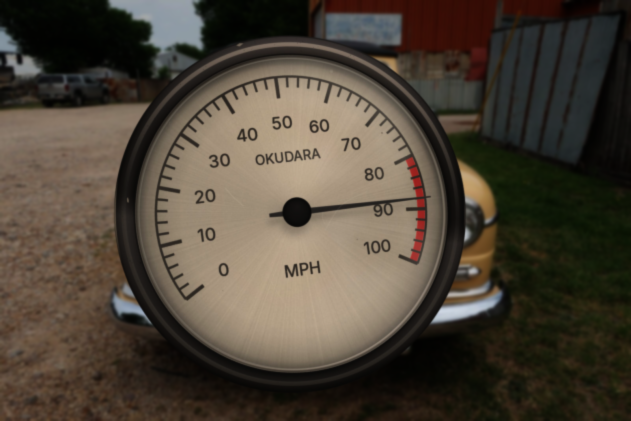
{"value": 88, "unit": "mph"}
